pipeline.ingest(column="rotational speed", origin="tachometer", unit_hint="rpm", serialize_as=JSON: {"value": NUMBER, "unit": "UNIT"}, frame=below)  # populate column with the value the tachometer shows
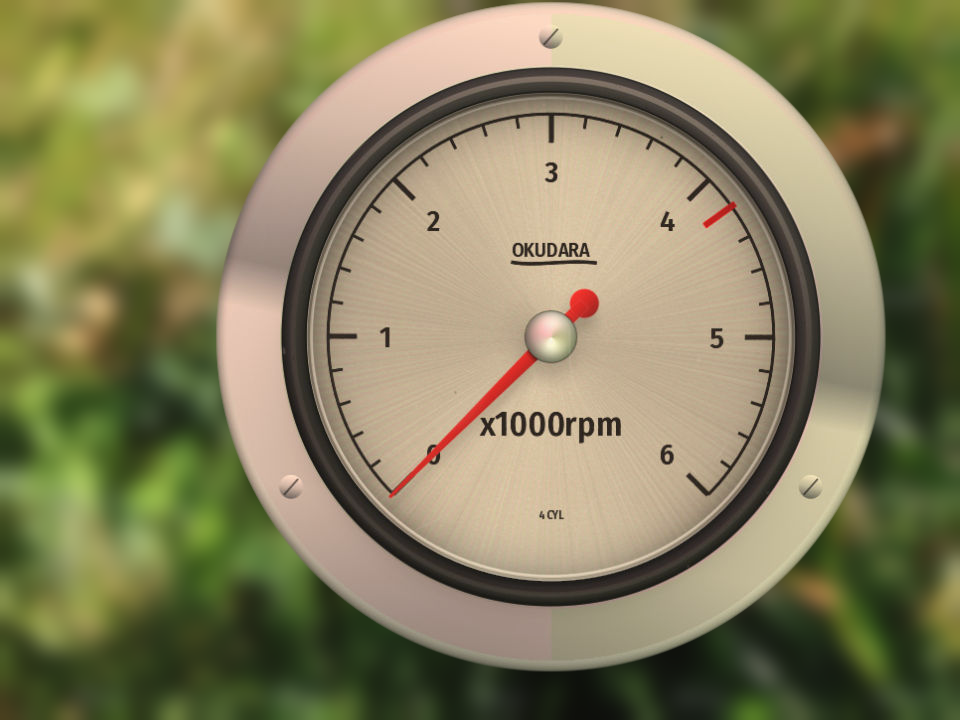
{"value": 0, "unit": "rpm"}
